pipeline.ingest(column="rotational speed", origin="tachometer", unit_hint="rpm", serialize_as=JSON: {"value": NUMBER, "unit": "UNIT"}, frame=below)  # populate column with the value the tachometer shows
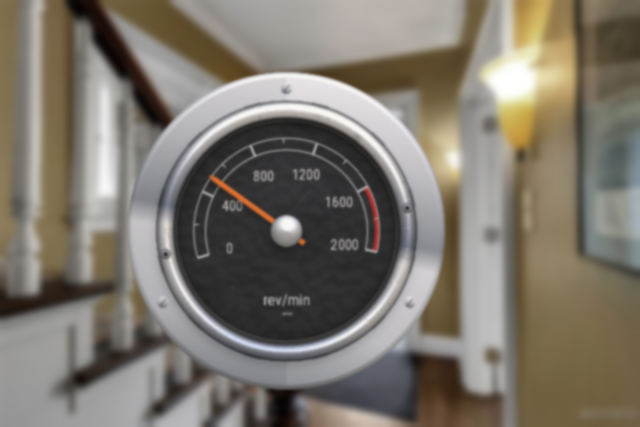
{"value": 500, "unit": "rpm"}
